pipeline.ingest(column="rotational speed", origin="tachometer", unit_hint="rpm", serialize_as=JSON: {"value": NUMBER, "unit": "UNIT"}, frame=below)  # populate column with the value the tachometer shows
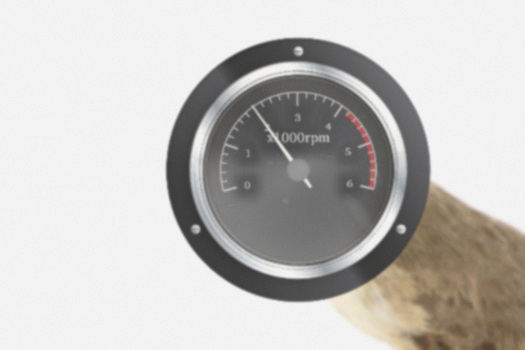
{"value": 2000, "unit": "rpm"}
